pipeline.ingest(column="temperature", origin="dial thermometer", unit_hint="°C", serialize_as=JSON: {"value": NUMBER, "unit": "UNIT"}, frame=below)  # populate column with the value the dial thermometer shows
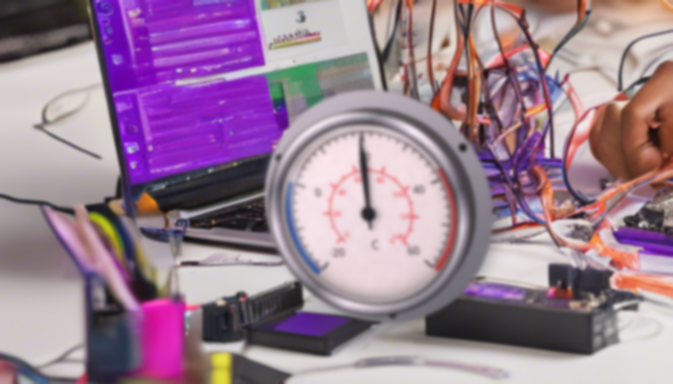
{"value": 20, "unit": "°C"}
